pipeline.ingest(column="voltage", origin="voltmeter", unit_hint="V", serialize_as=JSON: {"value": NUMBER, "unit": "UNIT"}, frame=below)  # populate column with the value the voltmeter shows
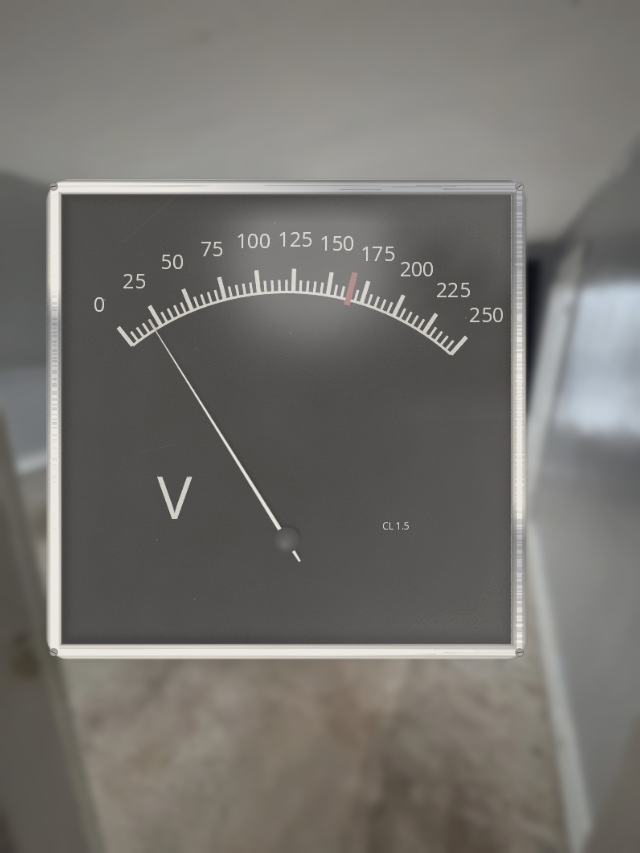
{"value": 20, "unit": "V"}
